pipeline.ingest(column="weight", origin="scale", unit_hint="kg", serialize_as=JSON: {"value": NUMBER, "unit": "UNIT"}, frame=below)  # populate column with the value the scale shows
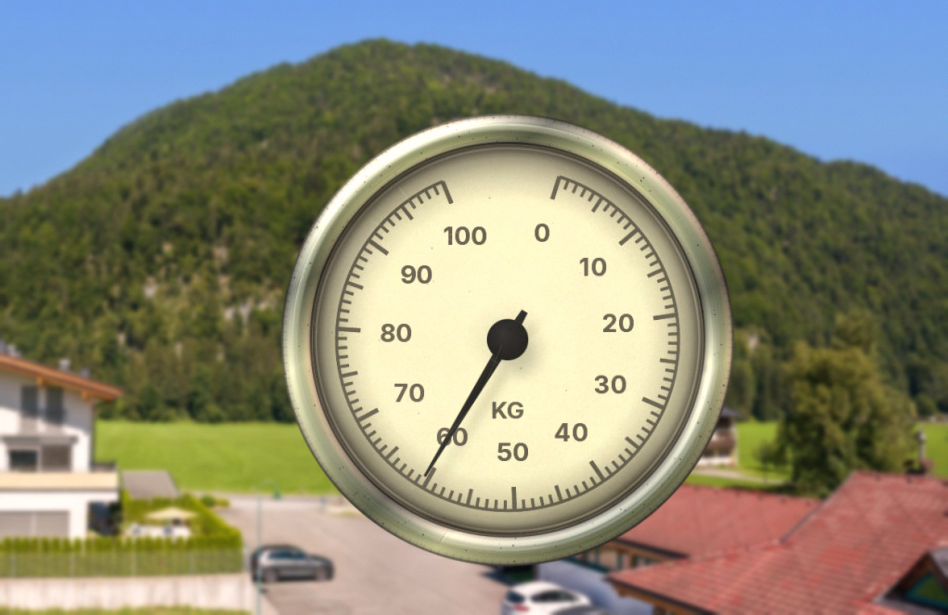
{"value": 60.5, "unit": "kg"}
